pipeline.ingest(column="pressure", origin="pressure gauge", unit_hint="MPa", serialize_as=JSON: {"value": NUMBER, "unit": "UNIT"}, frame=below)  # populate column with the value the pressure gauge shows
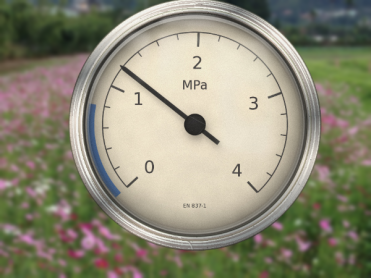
{"value": 1.2, "unit": "MPa"}
